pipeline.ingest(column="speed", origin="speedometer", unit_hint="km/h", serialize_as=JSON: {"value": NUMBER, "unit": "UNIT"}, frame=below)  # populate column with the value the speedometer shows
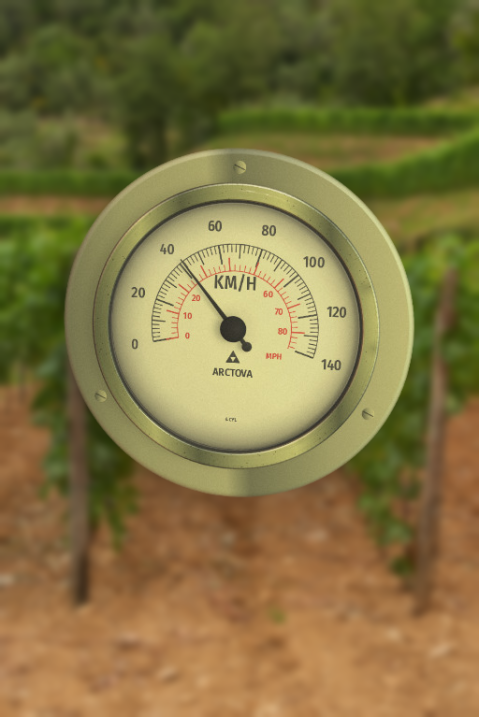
{"value": 42, "unit": "km/h"}
